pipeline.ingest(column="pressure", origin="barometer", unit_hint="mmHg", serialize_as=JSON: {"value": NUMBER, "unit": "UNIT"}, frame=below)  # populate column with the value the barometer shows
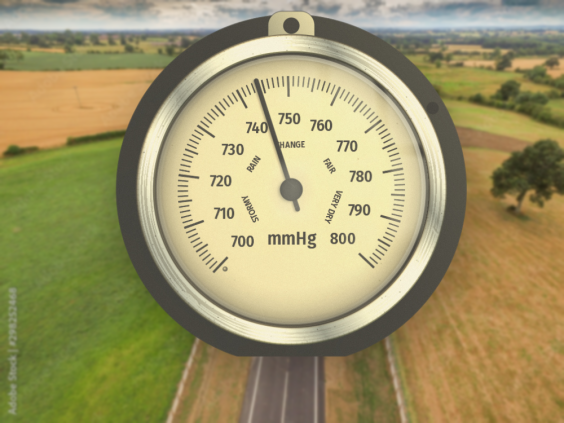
{"value": 744, "unit": "mmHg"}
